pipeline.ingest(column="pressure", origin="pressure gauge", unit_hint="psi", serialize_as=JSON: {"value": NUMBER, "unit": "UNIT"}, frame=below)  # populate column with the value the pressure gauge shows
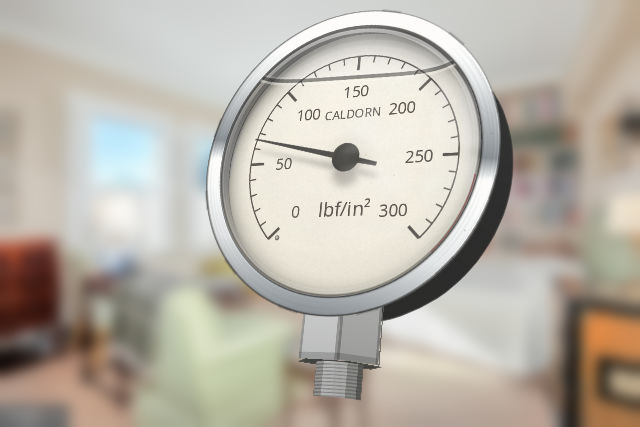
{"value": 65, "unit": "psi"}
